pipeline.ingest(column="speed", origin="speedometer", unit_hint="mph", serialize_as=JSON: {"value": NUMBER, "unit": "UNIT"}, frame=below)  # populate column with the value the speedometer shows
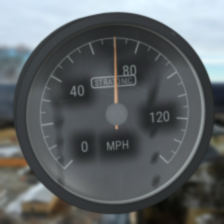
{"value": 70, "unit": "mph"}
